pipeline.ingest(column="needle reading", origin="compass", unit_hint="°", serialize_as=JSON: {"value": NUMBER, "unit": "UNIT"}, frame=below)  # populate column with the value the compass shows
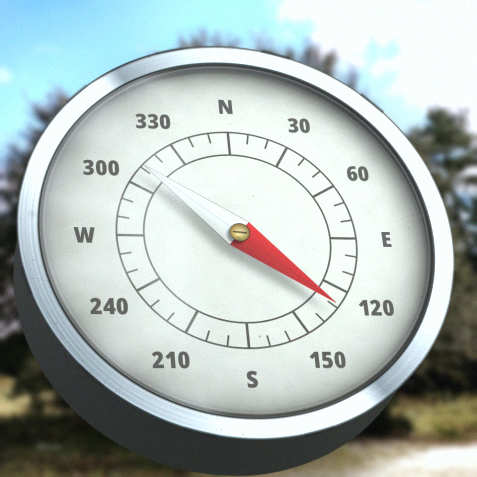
{"value": 130, "unit": "°"}
